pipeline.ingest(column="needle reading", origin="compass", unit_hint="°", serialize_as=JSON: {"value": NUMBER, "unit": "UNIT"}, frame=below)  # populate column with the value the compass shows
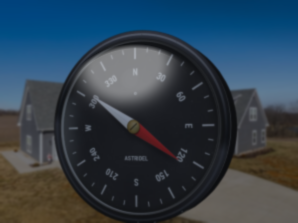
{"value": 125, "unit": "°"}
